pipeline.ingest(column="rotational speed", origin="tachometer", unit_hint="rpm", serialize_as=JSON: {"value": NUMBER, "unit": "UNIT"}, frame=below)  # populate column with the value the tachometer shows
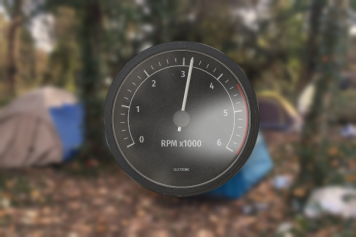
{"value": 3200, "unit": "rpm"}
